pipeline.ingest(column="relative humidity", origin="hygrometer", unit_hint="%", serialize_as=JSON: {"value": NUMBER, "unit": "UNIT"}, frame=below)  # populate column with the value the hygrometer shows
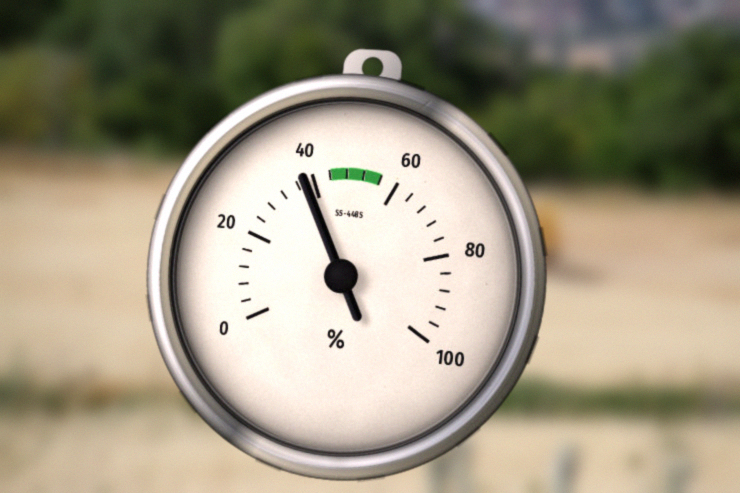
{"value": 38, "unit": "%"}
